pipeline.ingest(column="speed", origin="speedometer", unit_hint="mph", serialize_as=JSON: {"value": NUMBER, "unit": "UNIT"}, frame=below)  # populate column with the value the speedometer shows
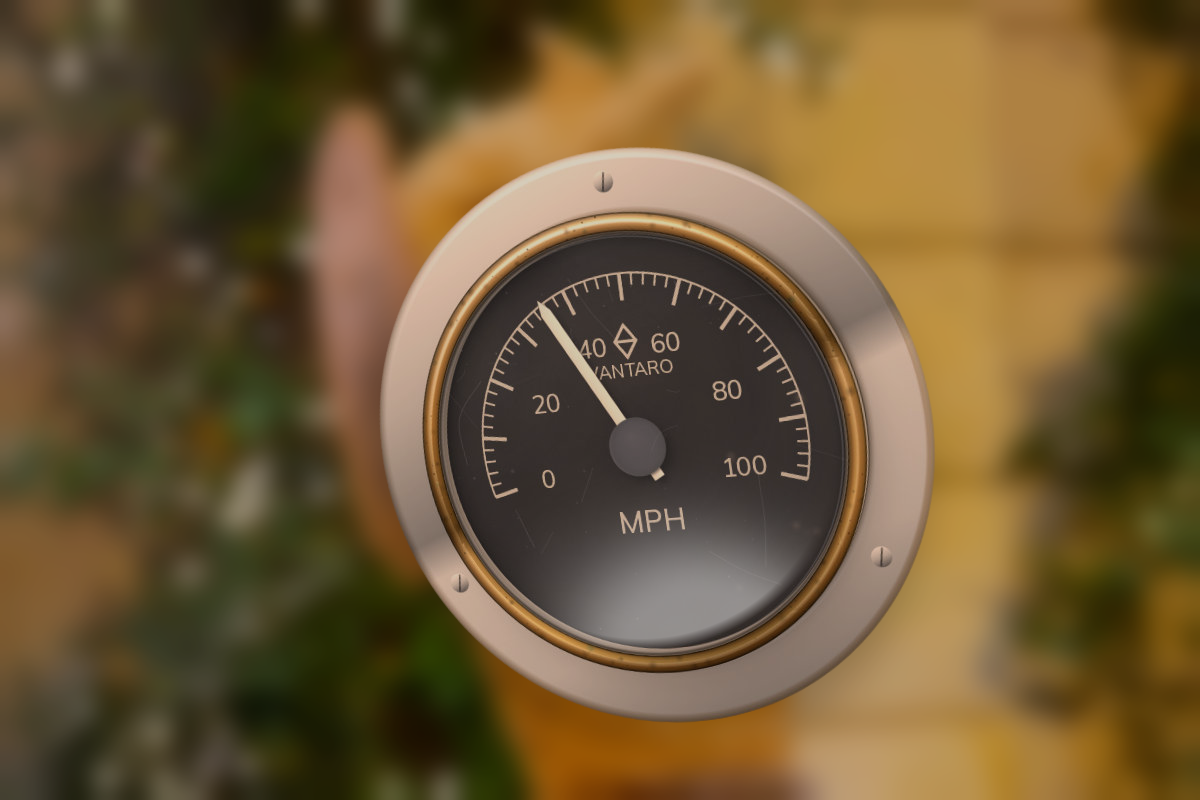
{"value": 36, "unit": "mph"}
